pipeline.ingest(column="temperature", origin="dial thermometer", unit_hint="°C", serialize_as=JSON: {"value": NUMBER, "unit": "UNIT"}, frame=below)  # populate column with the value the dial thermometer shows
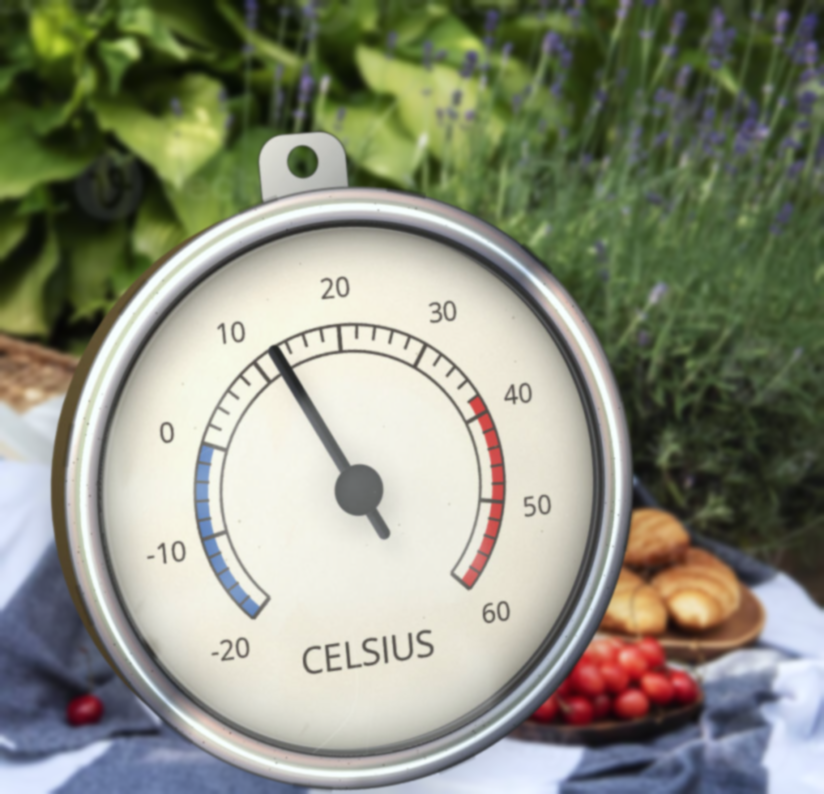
{"value": 12, "unit": "°C"}
